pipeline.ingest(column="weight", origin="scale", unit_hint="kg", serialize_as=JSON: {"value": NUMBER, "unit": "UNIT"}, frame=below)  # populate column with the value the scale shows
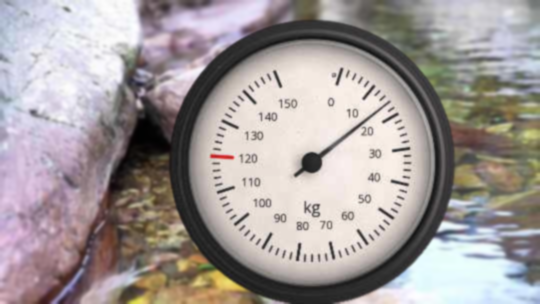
{"value": 16, "unit": "kg"}
